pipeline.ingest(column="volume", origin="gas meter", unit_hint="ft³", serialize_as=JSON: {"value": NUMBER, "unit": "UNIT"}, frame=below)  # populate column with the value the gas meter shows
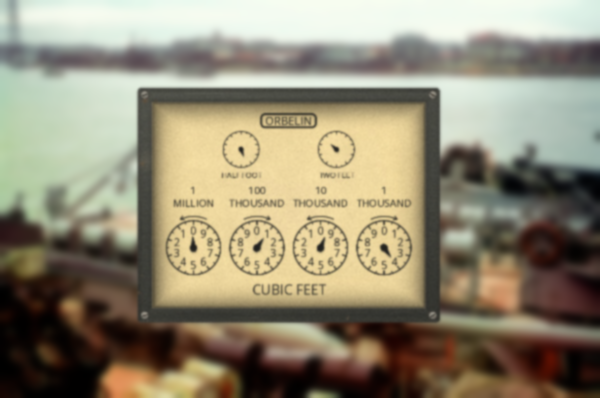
{"value": 9400, "unit": "ft³"}
